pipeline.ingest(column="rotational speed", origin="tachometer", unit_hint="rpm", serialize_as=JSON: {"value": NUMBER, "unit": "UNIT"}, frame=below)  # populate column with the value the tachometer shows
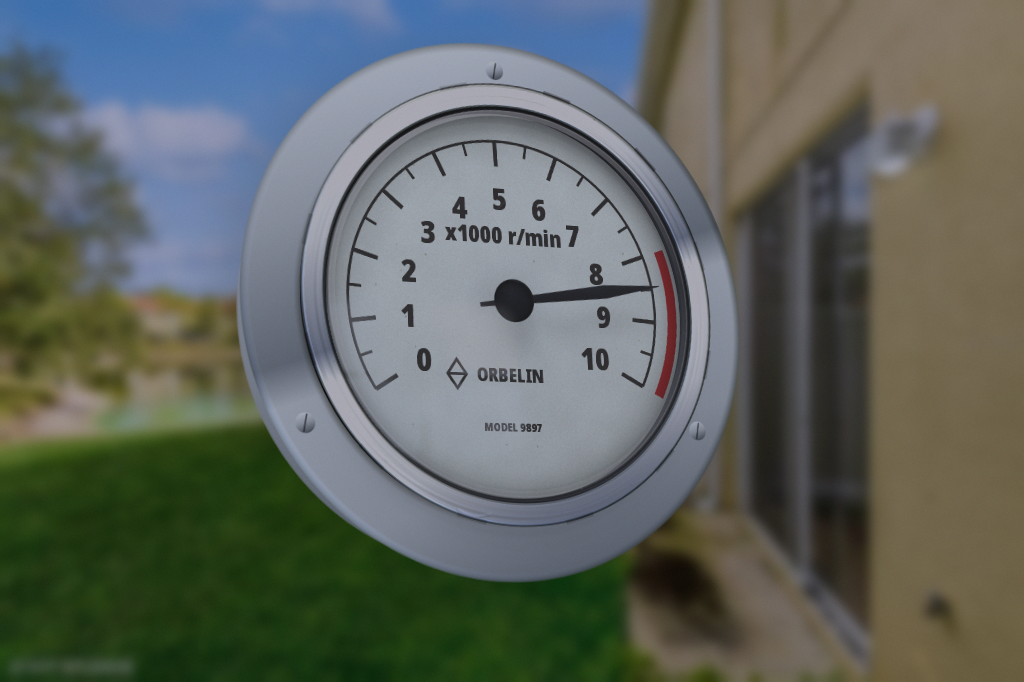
{"value": 8500, "unit": "rpm"}
